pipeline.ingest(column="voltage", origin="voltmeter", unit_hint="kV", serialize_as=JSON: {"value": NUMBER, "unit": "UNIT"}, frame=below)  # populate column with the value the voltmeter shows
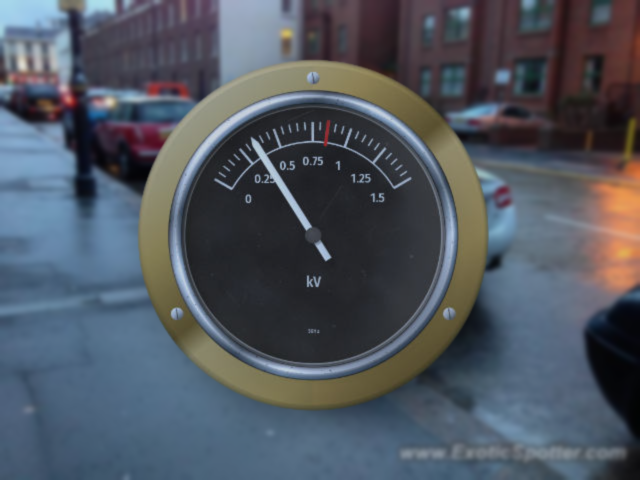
{"value": 0.35, "unit": "kV"}
